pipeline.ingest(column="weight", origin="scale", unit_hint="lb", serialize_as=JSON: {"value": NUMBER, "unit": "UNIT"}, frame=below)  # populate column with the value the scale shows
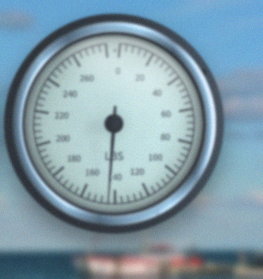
{"value": 144, "unit": "lb"}
